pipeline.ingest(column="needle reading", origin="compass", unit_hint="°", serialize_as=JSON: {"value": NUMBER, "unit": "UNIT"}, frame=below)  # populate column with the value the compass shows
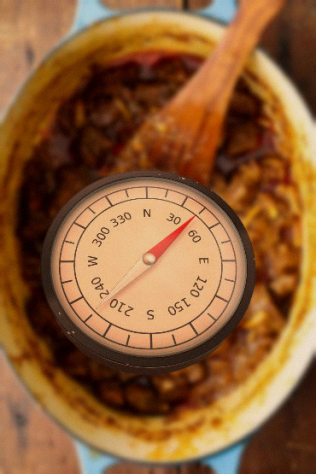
{"value": 45, "unit": "°"}
